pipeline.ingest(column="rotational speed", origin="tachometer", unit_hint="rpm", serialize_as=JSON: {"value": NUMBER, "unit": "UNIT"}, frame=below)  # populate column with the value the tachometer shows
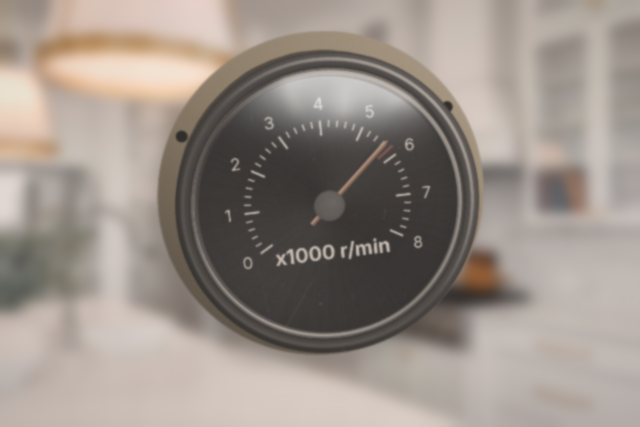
{"value": 5600, "unit": "rpm"}
